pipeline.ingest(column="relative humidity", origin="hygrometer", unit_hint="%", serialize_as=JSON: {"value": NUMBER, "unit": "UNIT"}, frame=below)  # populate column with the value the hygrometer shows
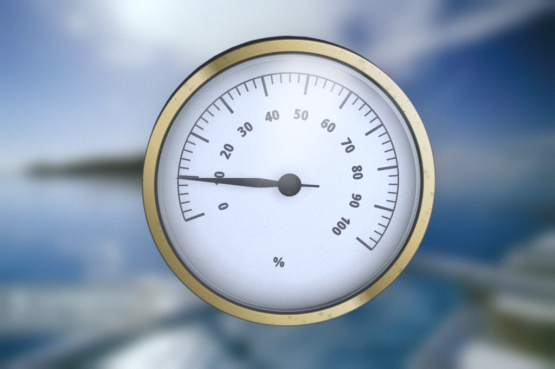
{"value": 10, "unit": "%"}
